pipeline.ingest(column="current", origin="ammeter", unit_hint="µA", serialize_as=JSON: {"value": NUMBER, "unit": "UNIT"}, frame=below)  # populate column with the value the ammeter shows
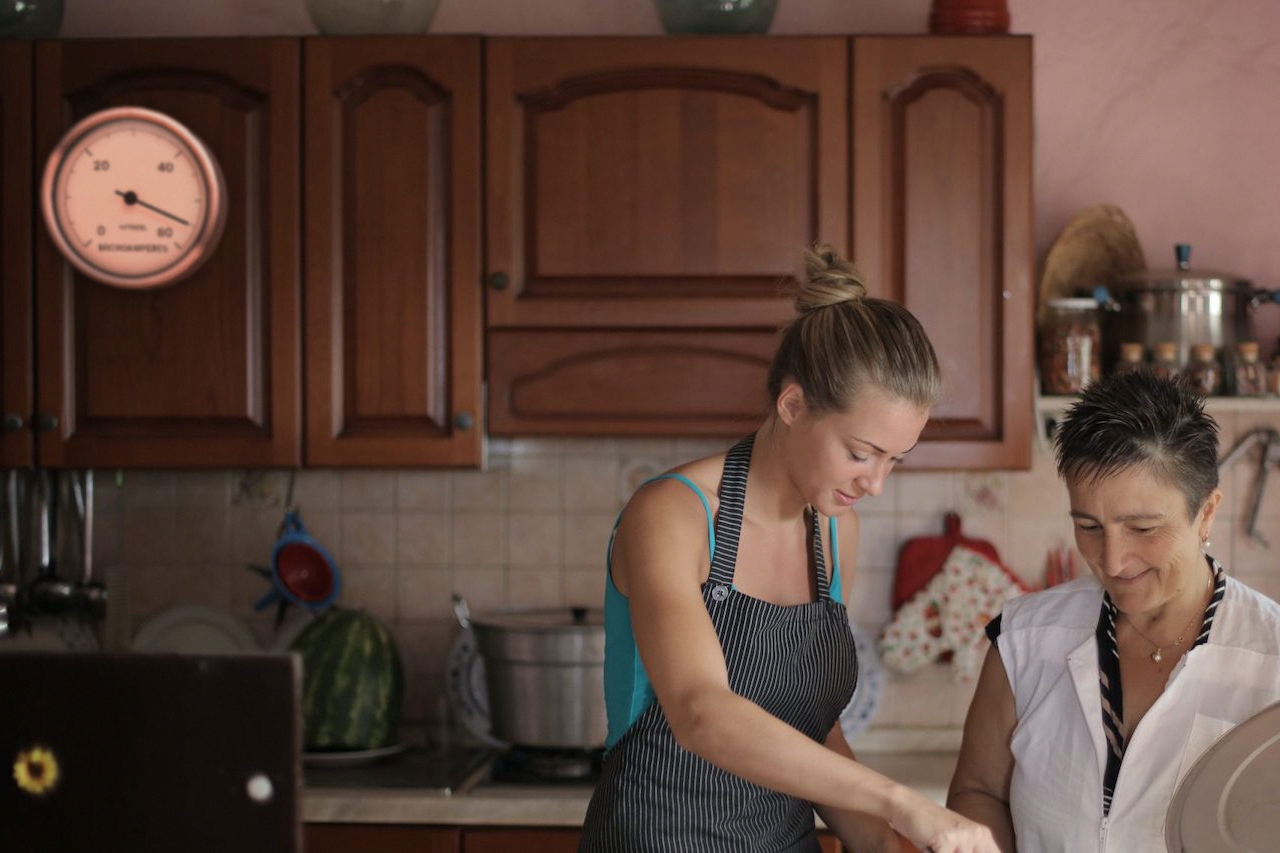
{"value": 55, "unit": "µA"}
